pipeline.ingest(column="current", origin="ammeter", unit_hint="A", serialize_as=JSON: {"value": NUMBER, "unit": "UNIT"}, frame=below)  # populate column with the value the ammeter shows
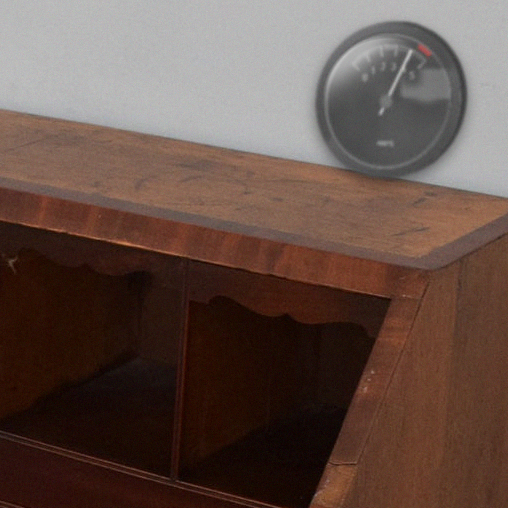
{"value": 4, "unit": "A"}
